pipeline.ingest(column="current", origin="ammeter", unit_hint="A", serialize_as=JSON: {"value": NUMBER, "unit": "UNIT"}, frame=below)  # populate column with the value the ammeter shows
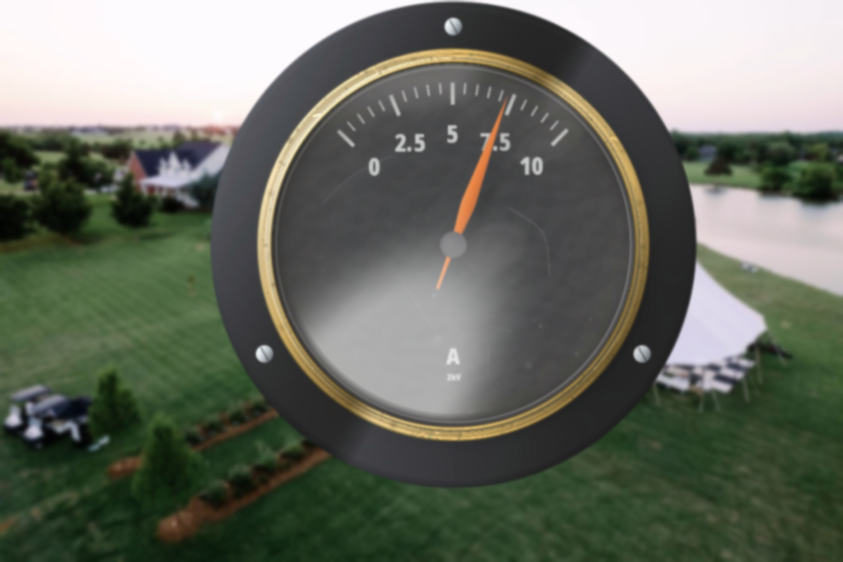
{"value": 7.25, "unit": "A"}
